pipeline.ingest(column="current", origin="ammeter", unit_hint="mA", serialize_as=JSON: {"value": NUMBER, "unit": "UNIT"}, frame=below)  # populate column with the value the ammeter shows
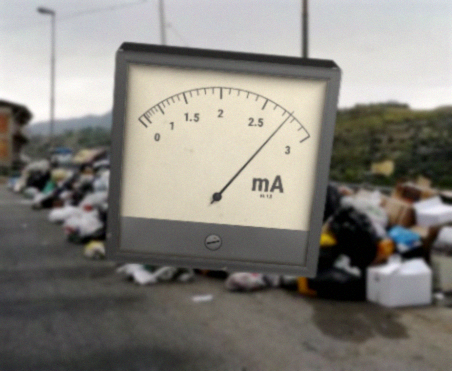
{"value": 2.75, "unit": "mA"}
